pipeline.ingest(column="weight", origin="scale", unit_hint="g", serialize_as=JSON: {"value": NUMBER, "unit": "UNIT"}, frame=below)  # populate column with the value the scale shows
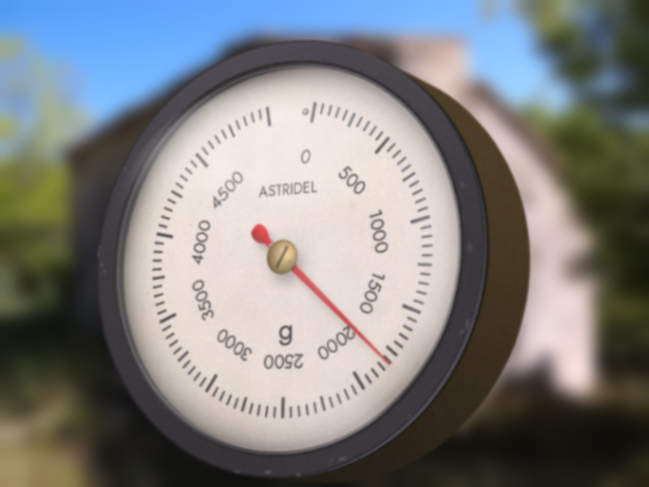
{"value": 1800, "unit": "g"}
